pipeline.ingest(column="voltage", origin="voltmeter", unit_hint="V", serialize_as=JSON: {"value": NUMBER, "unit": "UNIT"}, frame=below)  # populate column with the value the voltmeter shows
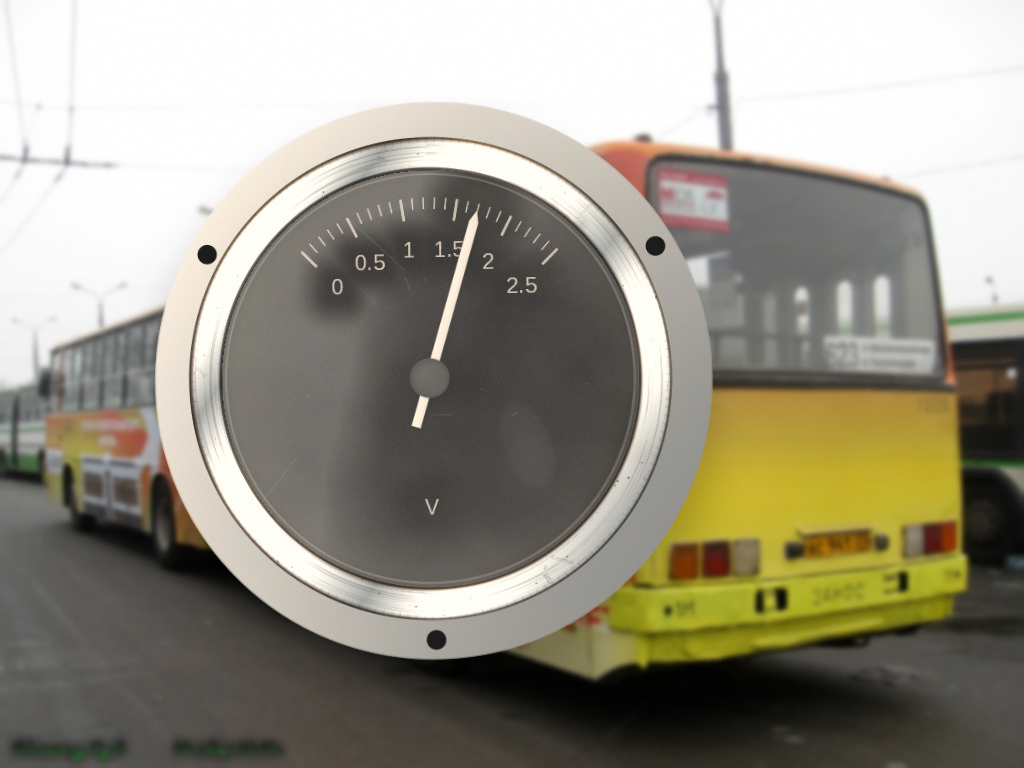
{"value": 1.7, "unit": "V"}
